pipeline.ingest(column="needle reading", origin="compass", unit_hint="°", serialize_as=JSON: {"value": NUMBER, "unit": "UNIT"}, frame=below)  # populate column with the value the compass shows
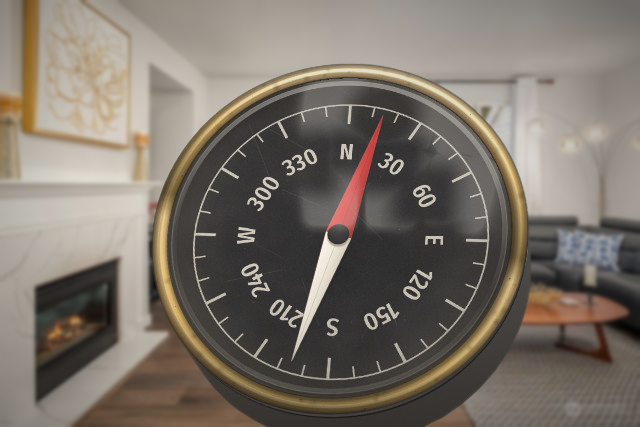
{"value": 15, "unit": "°"}
